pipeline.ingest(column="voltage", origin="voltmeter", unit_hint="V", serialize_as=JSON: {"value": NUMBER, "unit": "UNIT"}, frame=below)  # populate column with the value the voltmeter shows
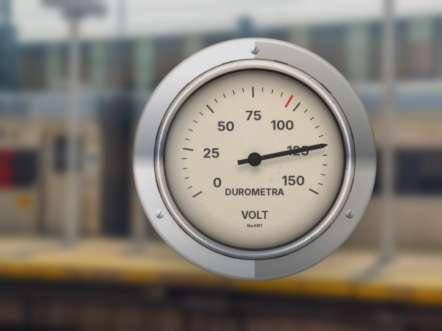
{"value": 125, "unit": "V"}
